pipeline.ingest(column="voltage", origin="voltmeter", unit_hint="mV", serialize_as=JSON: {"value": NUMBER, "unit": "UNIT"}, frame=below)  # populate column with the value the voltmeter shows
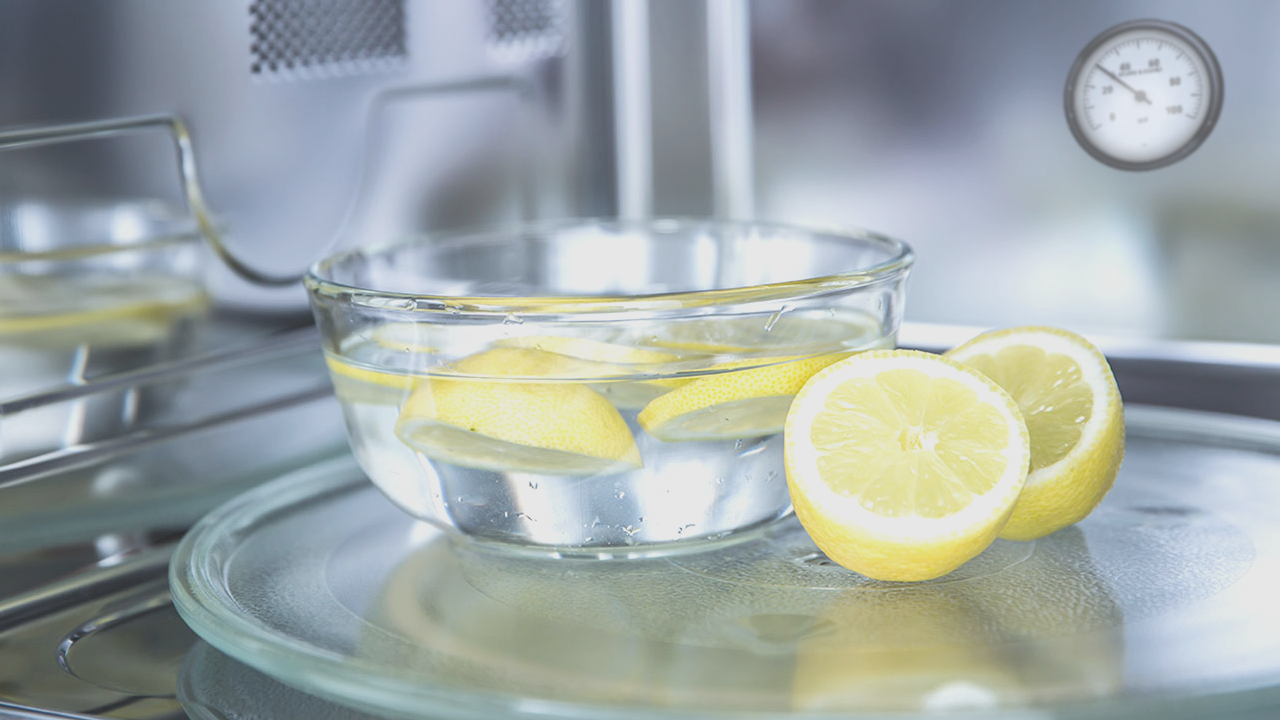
{"value": 30, "unit": "mV"}
